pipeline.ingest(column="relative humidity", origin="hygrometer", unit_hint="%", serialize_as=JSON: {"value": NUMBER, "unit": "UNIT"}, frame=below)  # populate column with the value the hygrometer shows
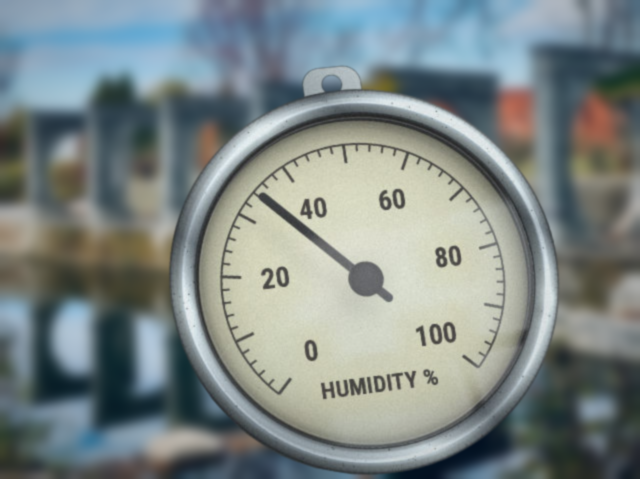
{"value": 34, "unit": "%"}
